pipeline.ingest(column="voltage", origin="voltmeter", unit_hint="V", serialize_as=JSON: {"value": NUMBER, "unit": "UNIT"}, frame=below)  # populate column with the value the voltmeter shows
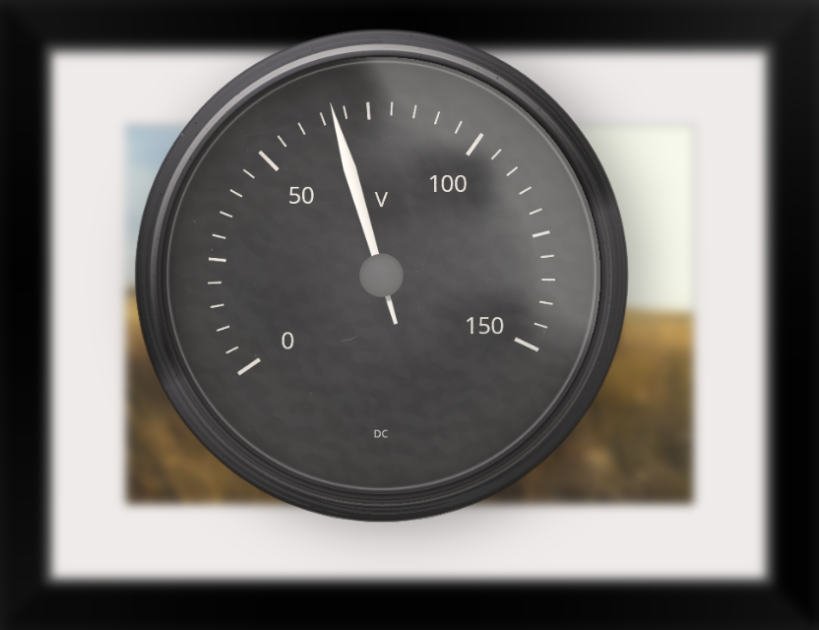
{"value": 67.5, "unit": "V"}
